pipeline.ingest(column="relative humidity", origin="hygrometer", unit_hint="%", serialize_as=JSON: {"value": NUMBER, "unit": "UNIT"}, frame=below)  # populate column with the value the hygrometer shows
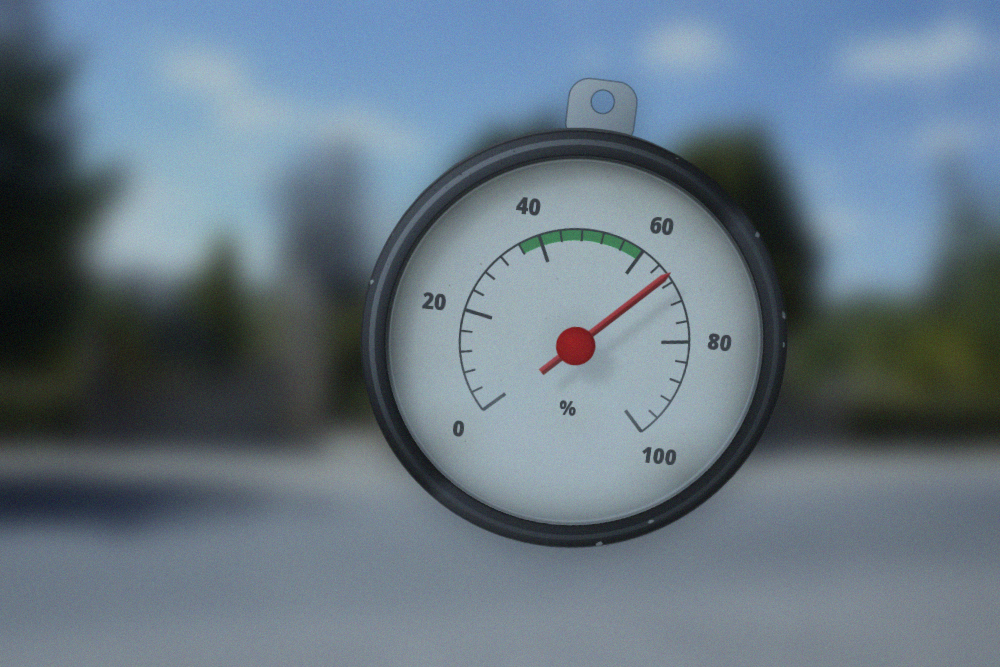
{"value": 66, "unit": "%"}
